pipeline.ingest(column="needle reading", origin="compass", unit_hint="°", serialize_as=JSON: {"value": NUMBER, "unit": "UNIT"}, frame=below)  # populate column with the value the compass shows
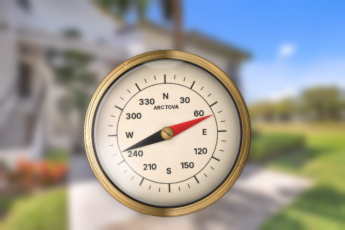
{"value": 70, "unit": "°"}
